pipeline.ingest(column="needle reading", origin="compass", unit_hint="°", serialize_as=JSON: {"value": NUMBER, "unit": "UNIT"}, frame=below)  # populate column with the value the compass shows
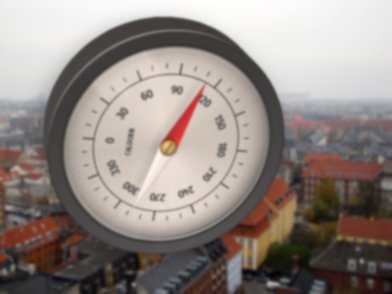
{"value": 110, "unit": "°"}
